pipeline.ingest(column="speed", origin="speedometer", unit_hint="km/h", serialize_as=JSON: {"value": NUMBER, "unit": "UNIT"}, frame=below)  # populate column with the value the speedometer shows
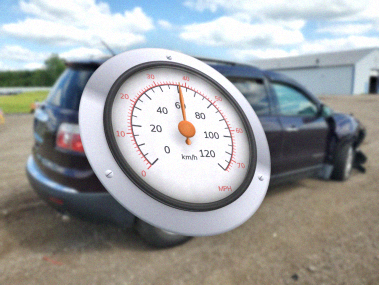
{"value": 60, "unit": "km/h"}
